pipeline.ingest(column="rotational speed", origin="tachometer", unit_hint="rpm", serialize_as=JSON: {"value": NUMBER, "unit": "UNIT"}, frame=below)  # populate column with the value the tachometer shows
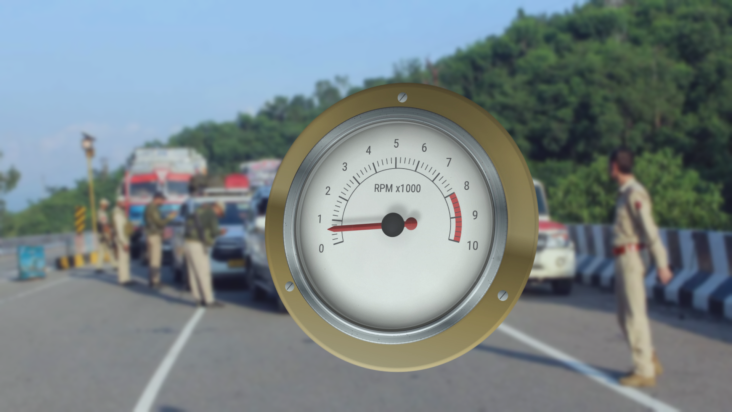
{"value": 600, "unit": "rpm"}
